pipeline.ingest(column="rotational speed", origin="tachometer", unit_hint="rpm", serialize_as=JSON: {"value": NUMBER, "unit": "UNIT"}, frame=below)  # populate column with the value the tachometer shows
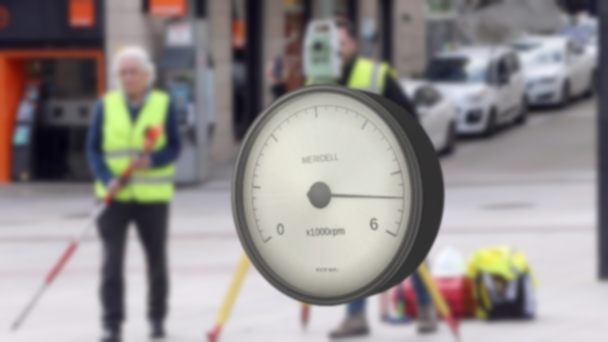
{"value": 5400, "unit": "rpm"}
